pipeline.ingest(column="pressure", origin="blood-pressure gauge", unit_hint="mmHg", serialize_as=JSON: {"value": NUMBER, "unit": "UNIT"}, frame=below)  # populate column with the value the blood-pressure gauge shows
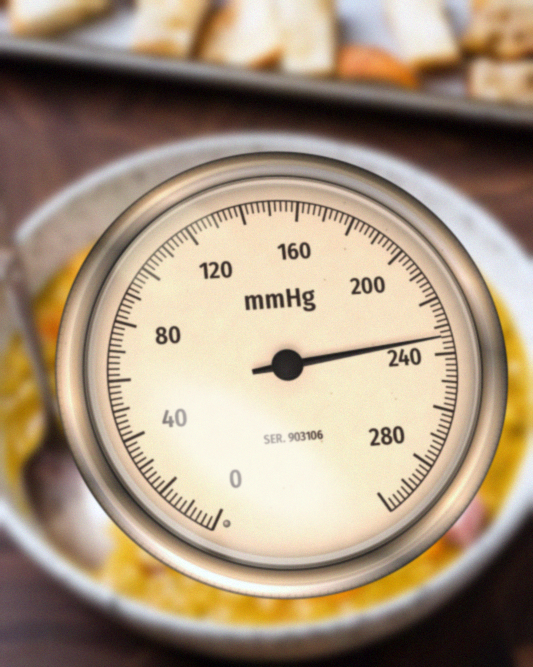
{"value": 234, "unit": "mmHg"}
